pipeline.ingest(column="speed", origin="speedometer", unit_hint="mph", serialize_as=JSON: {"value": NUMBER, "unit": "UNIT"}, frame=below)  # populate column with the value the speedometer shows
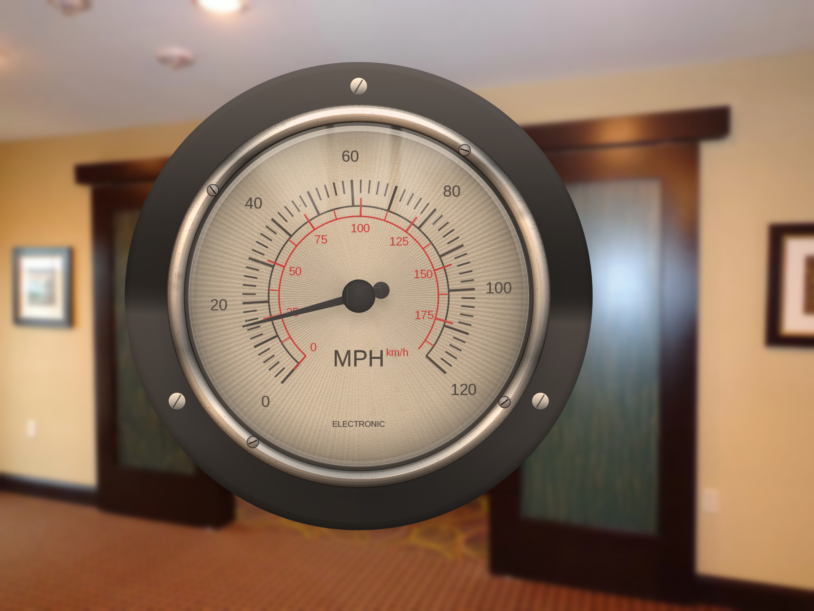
{"value": 15, "unit": "mph"}
